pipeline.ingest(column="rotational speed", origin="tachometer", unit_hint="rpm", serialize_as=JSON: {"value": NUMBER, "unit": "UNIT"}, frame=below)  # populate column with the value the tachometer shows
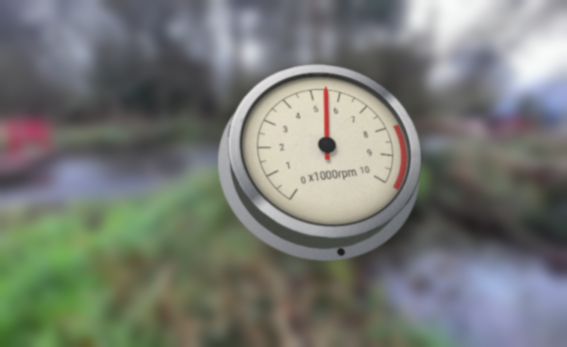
{"value": 5500, "unit": "rpm"}
